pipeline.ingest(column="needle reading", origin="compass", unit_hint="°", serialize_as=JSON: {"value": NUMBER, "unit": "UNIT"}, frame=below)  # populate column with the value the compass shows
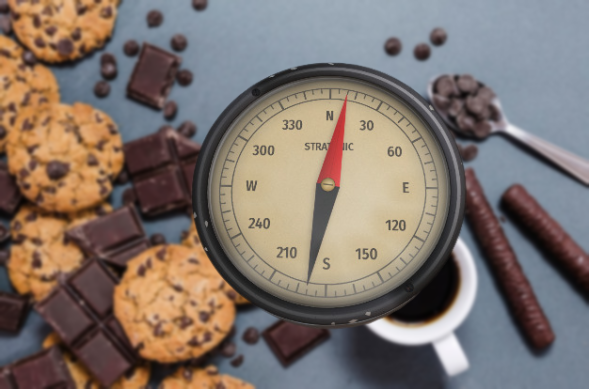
{"value": 10, "unit": "°"}
